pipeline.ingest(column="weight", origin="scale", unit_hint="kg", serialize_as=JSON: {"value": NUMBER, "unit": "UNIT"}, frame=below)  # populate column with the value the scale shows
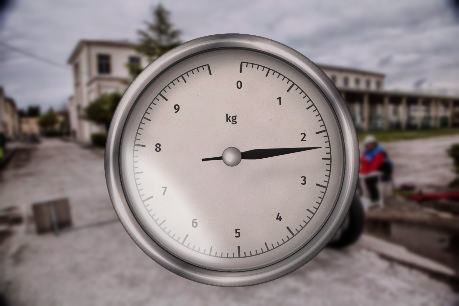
{"value": 2.3, "unit": "kg"}
